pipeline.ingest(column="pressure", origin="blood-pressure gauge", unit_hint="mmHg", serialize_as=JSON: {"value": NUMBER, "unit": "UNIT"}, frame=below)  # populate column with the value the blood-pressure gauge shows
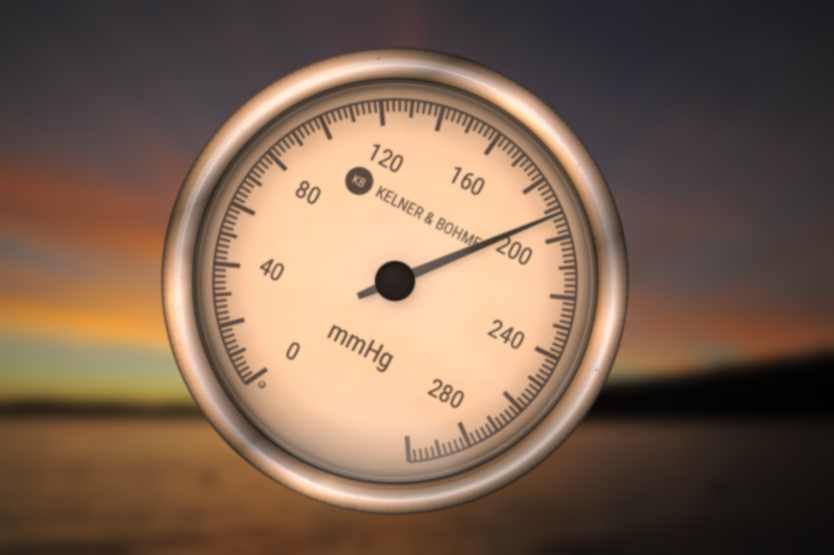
{"value": 192, "unit": "mmHg"}
